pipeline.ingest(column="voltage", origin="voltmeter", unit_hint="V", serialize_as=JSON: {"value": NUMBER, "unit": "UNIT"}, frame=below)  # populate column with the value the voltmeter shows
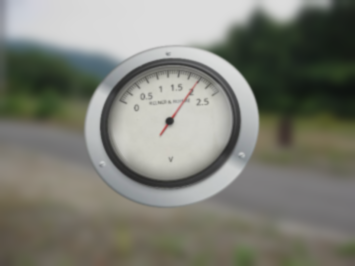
{"value": 2, "unit": "V"}
